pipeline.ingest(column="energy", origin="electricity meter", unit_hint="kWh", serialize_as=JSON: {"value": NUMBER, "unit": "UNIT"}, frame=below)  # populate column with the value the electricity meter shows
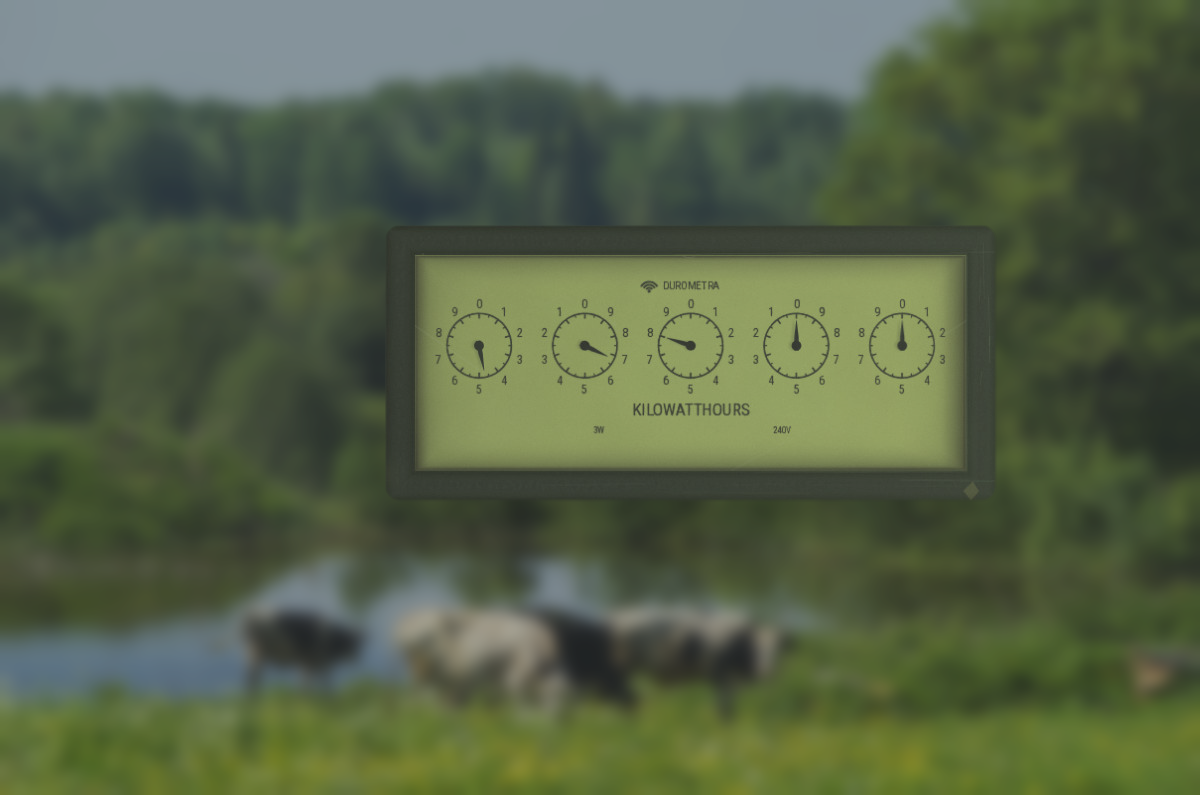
{"value": 46800, "unit": "kWh"}
